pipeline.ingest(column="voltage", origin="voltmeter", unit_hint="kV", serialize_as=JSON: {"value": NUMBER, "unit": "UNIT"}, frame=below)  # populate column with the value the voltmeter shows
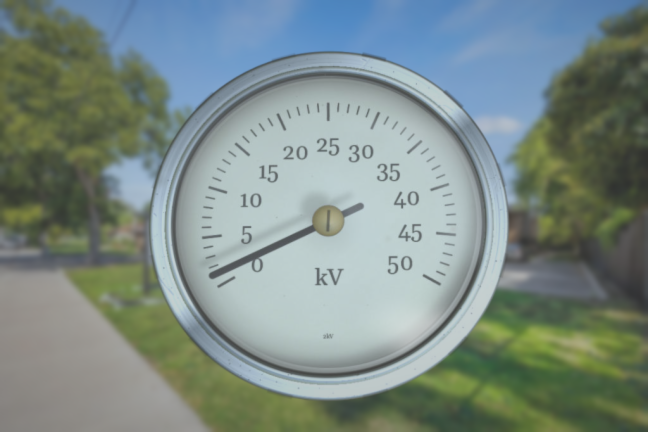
{"value": 1, "unit": "kV"}
